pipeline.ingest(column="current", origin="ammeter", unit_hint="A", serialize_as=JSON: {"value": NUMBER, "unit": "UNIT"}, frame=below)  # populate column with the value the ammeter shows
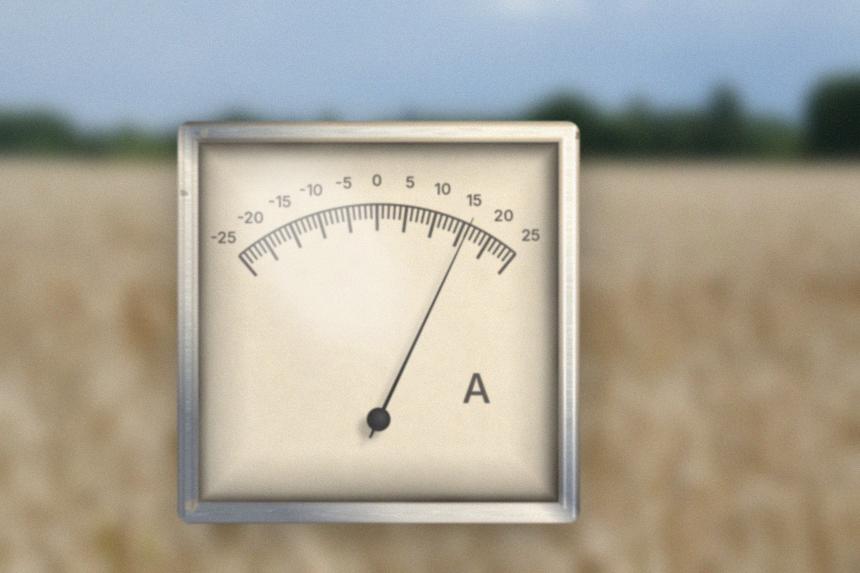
{"value": 16, "unit": "A"}
